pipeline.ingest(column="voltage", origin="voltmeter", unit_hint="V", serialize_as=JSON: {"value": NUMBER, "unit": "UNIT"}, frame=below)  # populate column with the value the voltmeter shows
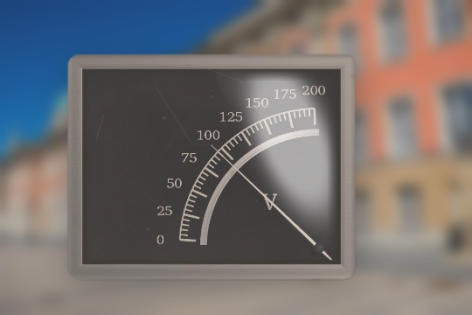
{"value": 95, "unit": "V"}
